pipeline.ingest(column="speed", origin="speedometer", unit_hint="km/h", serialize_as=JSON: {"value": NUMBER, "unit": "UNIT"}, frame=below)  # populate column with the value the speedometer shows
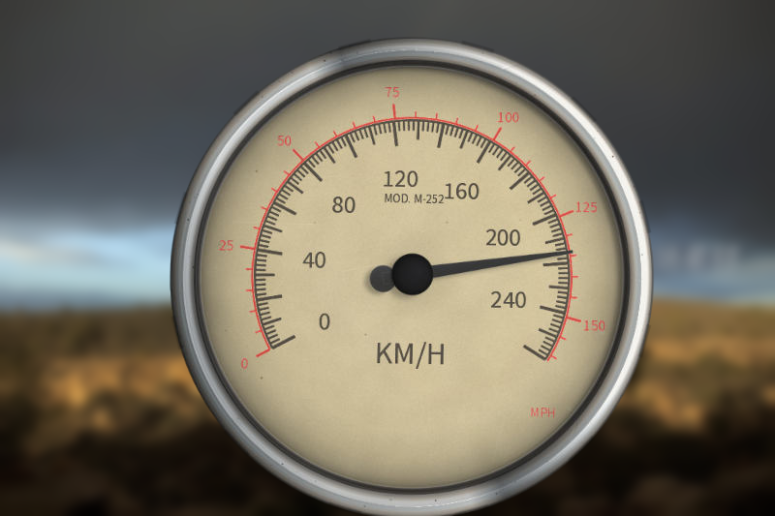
{"value": 216, "unit": "km/h"}
